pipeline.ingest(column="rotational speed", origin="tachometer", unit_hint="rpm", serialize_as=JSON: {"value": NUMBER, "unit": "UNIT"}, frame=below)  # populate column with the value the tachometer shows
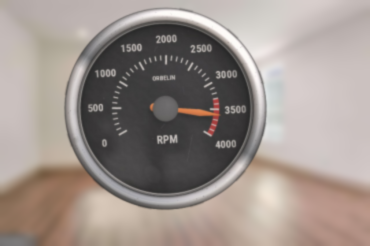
{"value": 3600, "unit": "rpm"}
